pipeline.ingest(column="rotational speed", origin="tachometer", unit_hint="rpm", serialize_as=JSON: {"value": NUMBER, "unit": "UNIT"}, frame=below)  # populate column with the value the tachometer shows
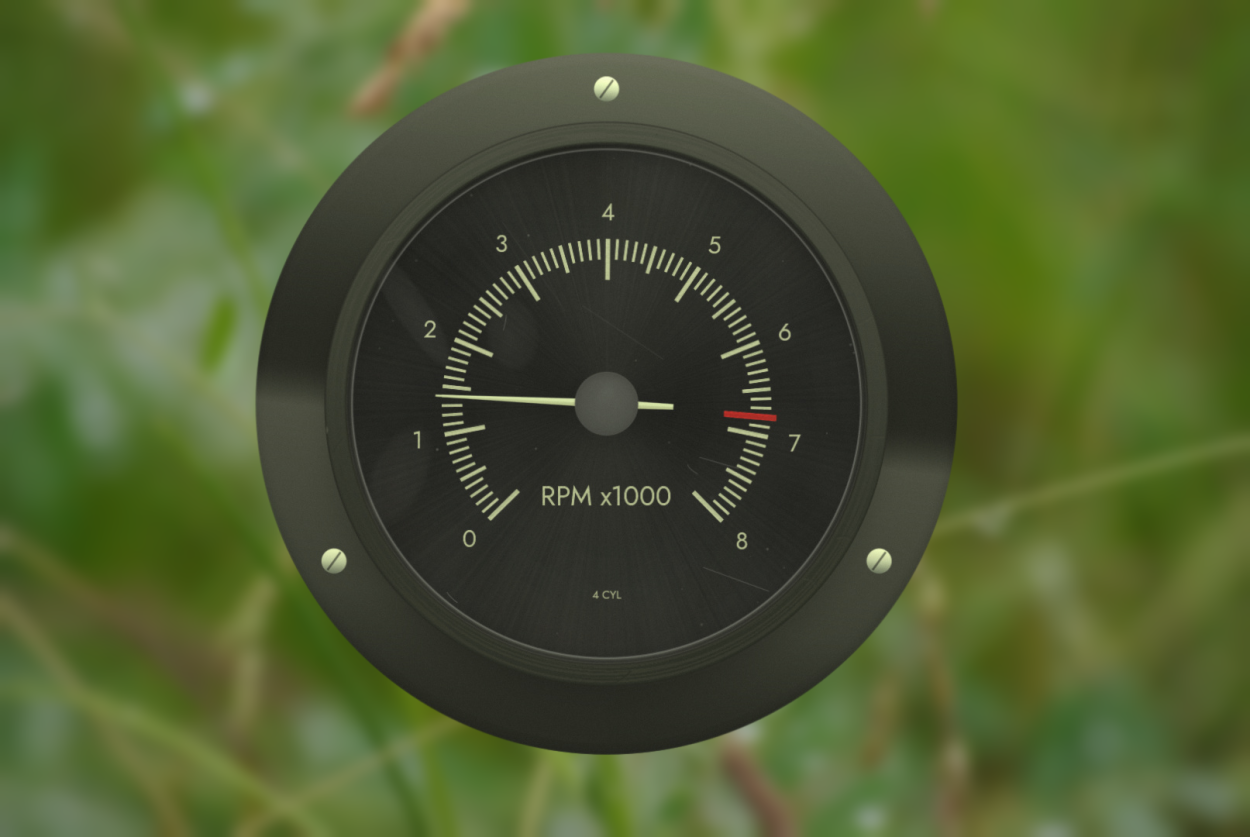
{"value": 1400, "unit": "rpm"}
